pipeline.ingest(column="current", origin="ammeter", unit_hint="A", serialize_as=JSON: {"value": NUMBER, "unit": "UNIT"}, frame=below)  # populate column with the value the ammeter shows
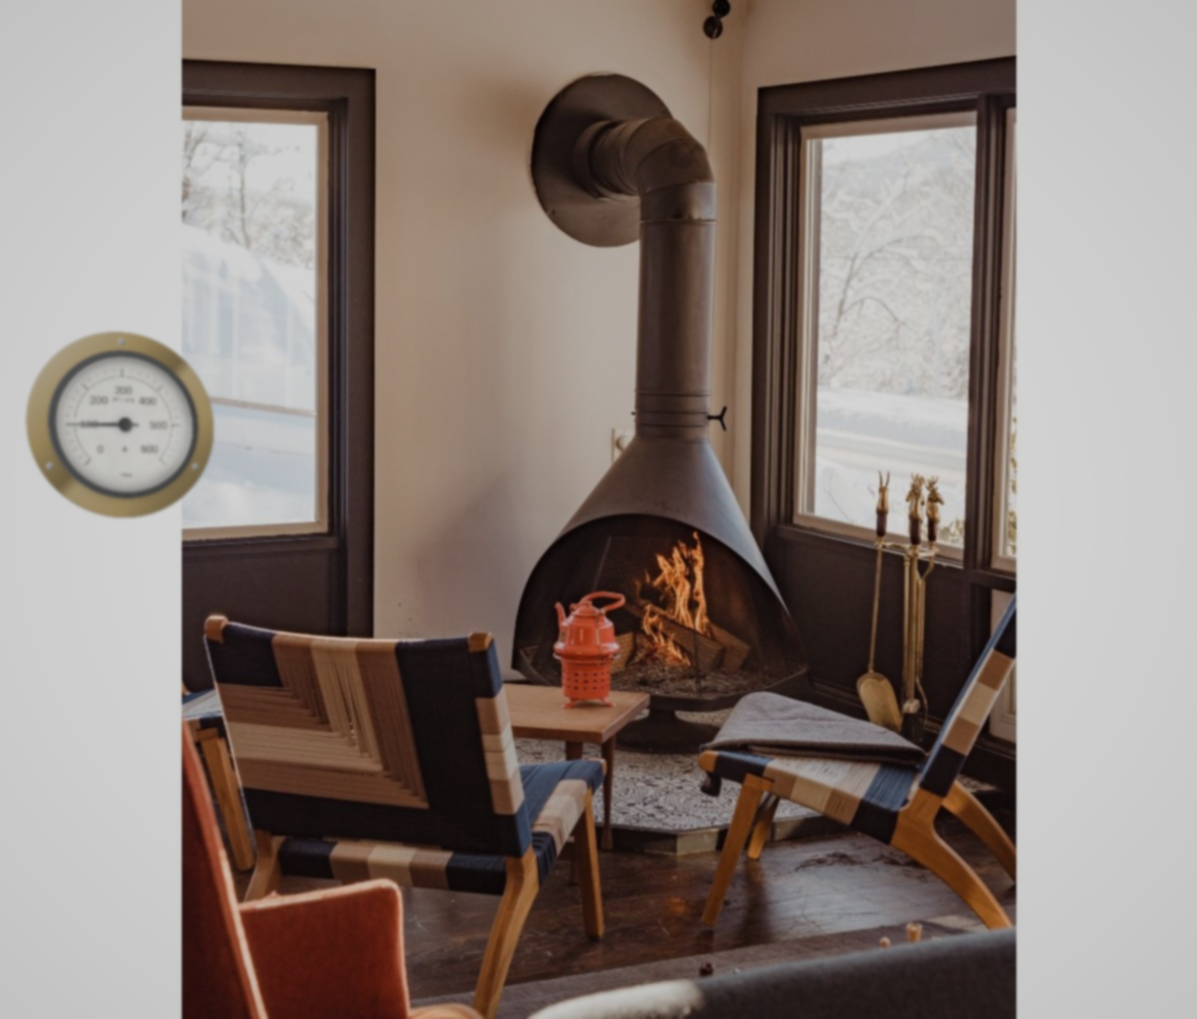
{"value": 100, "unit": "A"}
